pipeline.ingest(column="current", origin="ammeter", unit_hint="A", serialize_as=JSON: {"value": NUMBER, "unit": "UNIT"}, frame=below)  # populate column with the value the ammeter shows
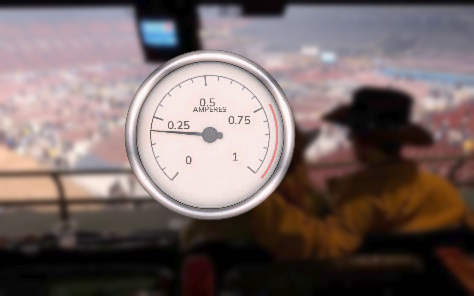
{"value": 0.2, "unit": "A"}
